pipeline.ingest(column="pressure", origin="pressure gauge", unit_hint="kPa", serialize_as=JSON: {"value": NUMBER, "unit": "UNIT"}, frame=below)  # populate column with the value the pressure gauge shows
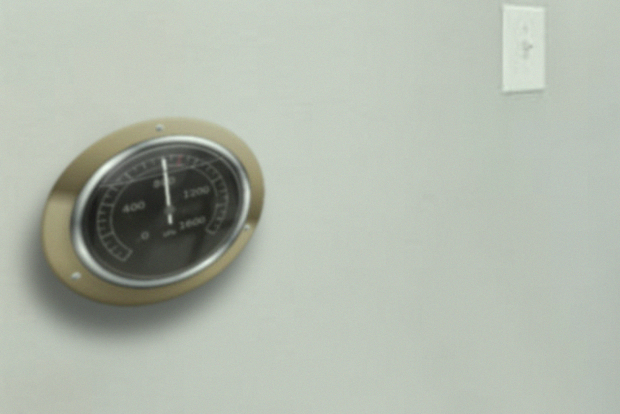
{"value": 800, "unit": "kPa"}
